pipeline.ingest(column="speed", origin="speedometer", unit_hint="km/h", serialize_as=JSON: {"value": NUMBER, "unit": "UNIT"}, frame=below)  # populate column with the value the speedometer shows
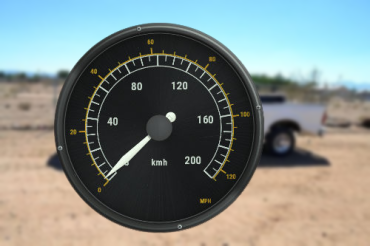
{"value": 2.5, "unit": "km/h"}
